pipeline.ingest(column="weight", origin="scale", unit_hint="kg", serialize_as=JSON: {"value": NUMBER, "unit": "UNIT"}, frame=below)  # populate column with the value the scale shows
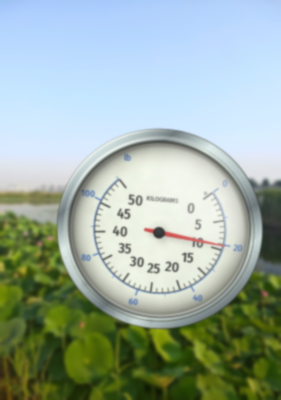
{"value": 9, "unit": "kg"}
